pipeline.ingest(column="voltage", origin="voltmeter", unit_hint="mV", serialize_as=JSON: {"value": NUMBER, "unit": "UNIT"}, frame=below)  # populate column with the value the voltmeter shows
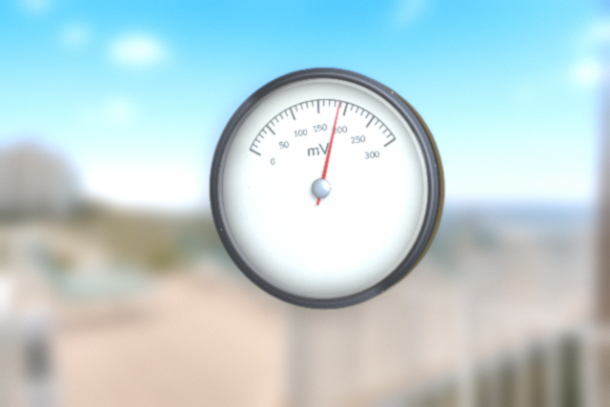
{"value": 190, "unit": "mV"}
